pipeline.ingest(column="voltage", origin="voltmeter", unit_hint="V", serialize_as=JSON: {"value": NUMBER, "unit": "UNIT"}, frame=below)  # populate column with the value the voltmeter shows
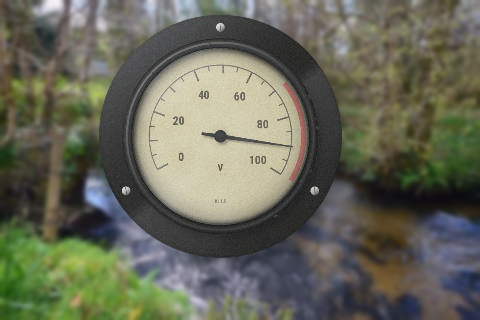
{"value": 90, "unit": "V"}
